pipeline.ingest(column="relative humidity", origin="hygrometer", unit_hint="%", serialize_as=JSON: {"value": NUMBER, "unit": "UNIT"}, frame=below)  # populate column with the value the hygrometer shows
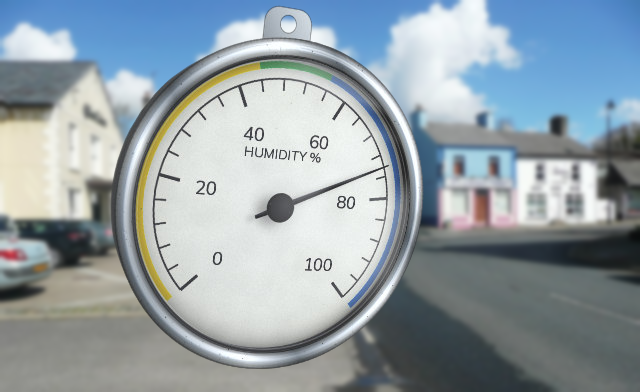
{"value": 74, "unit": "%"}
